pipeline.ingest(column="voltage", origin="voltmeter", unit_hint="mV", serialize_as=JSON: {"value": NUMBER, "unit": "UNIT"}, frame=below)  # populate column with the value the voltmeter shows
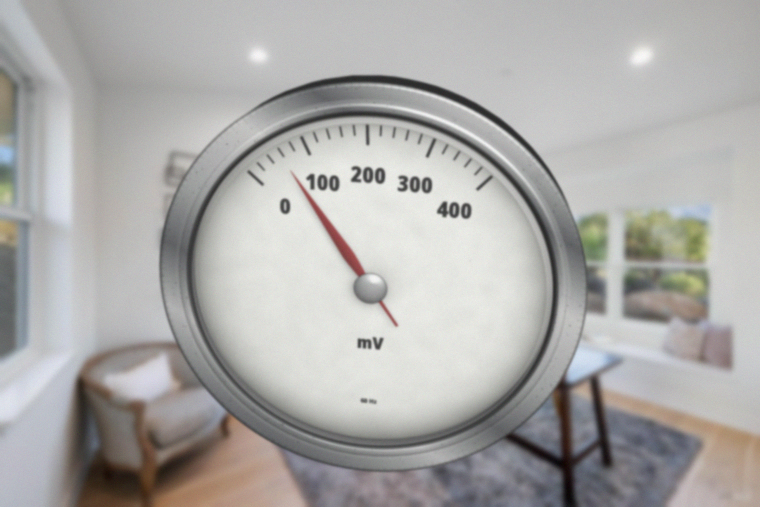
{"value": 60, "unit": "mV"}
